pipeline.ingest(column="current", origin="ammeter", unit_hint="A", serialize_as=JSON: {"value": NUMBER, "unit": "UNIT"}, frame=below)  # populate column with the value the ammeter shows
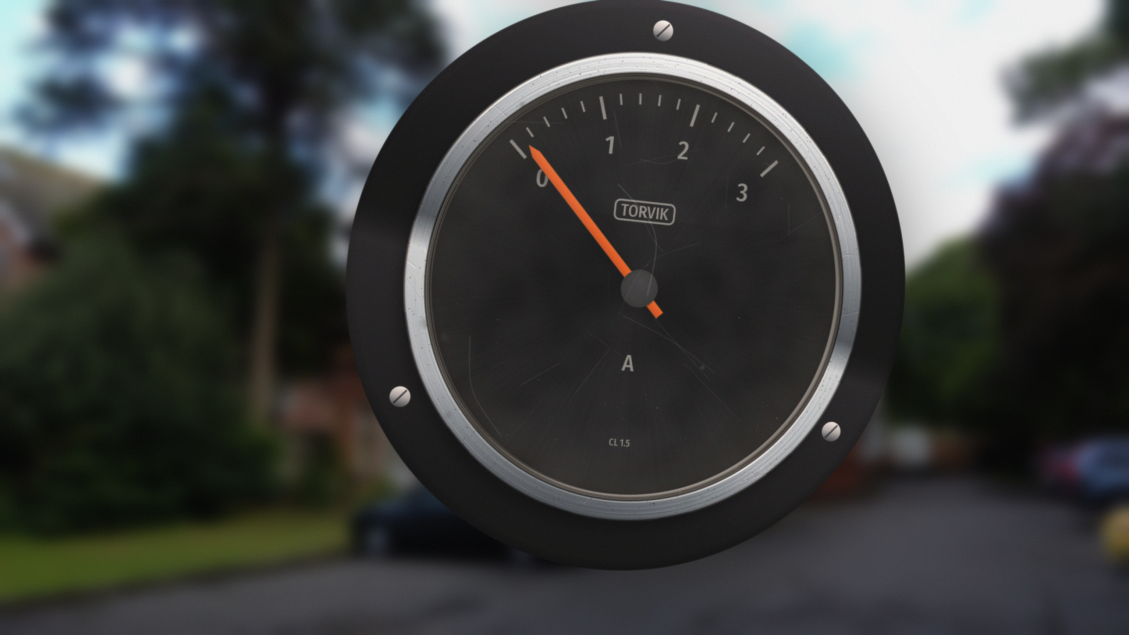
{"value": 0.1, "unit": "A"}
